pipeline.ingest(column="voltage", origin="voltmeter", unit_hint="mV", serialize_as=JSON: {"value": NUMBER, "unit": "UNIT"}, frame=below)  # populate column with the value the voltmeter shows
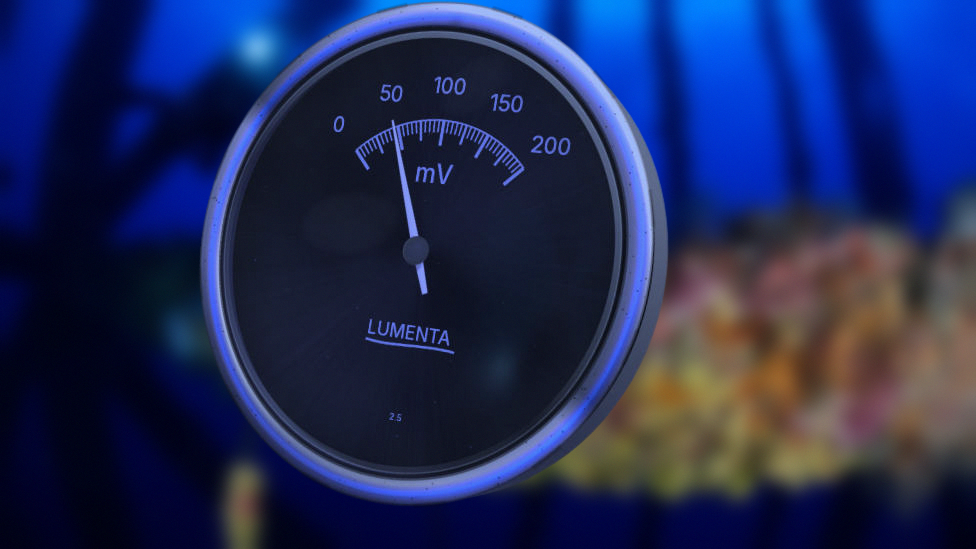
{"value": 50, "unit": "mV"}
